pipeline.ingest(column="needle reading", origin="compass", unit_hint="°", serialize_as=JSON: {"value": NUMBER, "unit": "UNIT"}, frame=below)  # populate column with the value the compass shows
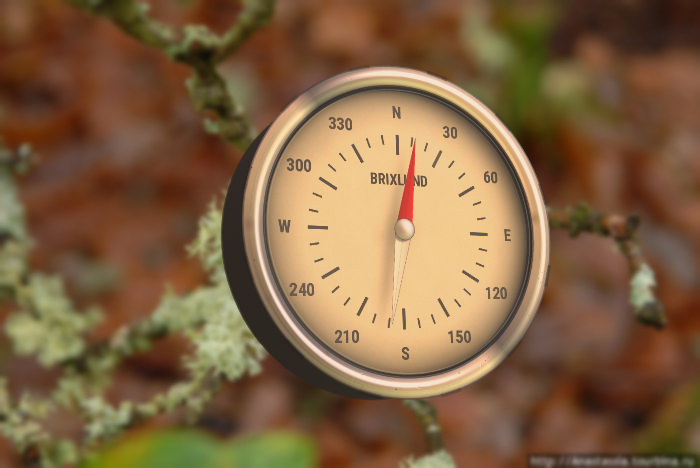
{"value": 10, "unit": "°"}
